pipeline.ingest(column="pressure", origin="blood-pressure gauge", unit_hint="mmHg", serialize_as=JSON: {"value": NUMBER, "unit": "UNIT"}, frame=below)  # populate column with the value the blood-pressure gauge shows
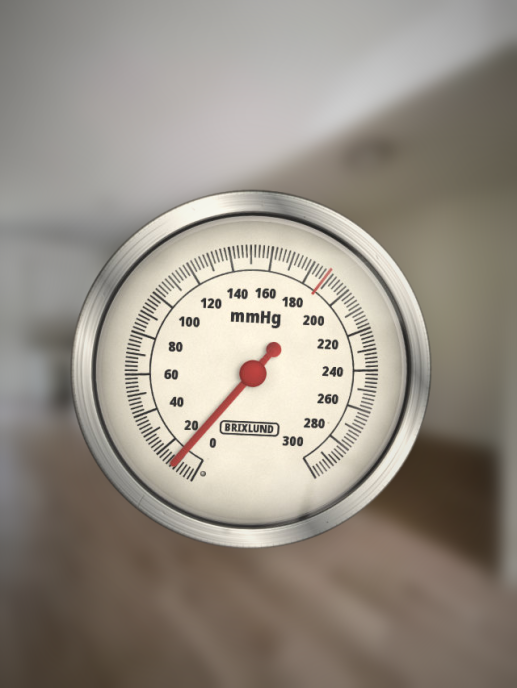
{"value": 12, "unit": "mmHg"}
